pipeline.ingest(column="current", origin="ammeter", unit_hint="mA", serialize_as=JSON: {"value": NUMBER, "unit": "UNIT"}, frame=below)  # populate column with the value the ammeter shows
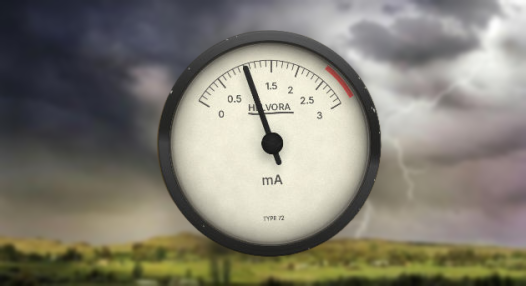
{"value": 1, "unit": "mA"}
